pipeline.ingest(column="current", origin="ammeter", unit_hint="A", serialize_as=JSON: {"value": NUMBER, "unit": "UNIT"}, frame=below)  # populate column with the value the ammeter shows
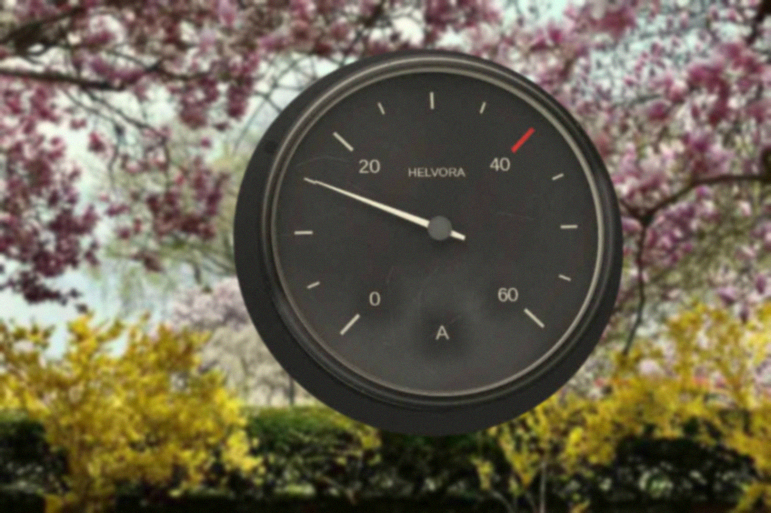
{"value": 15, "unit": "A"}
